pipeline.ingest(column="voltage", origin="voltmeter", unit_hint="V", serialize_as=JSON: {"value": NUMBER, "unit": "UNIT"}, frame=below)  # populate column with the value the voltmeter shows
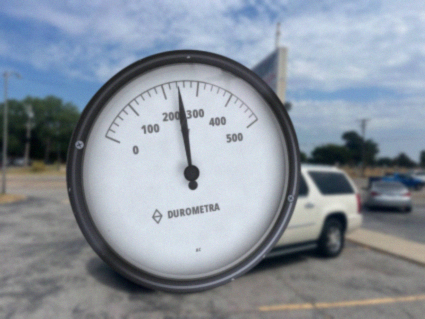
{"value": 240, "unit": "V"}
